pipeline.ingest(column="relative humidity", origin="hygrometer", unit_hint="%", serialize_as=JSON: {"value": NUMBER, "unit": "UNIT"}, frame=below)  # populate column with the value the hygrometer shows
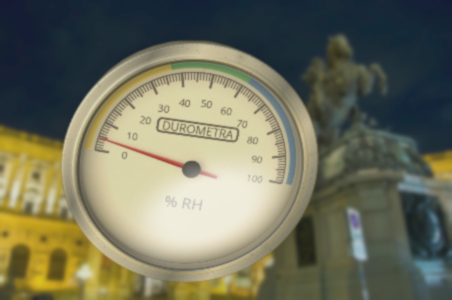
{"value": 5, "unit": "%"}
